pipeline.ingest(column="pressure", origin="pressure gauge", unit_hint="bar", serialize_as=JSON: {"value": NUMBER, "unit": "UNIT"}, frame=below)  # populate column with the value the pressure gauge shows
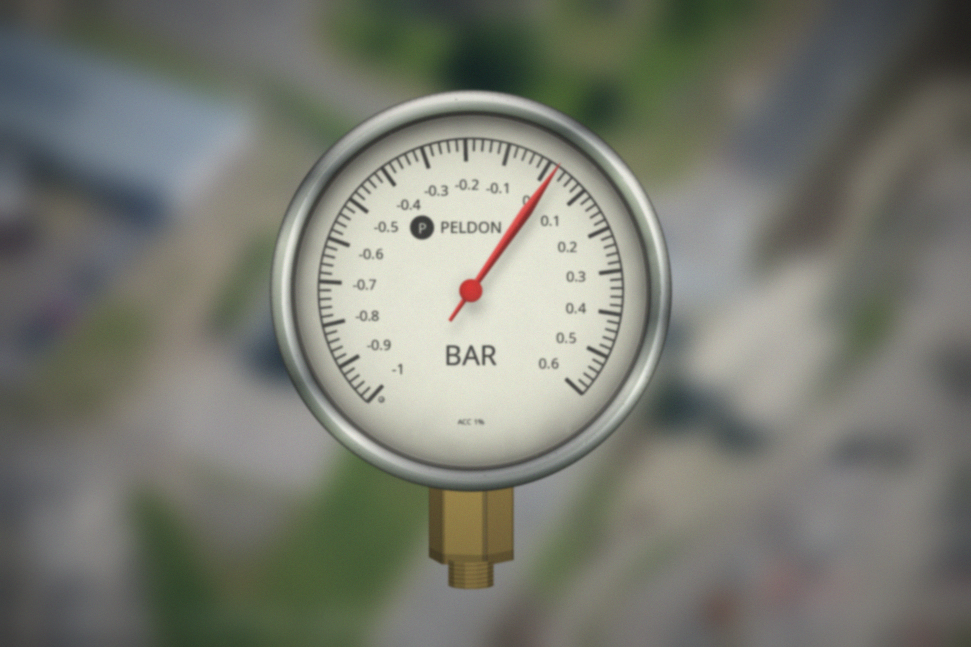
{"value": 0.02, "unit": "bar"}
